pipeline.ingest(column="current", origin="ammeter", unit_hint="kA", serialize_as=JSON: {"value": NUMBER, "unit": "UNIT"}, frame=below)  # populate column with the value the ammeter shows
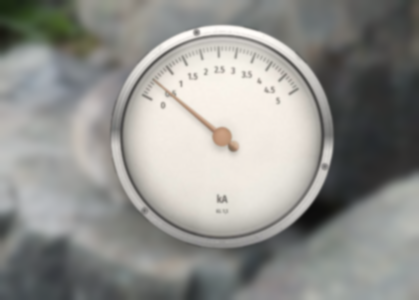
{"value": 0.5, "unit": "kA"}
